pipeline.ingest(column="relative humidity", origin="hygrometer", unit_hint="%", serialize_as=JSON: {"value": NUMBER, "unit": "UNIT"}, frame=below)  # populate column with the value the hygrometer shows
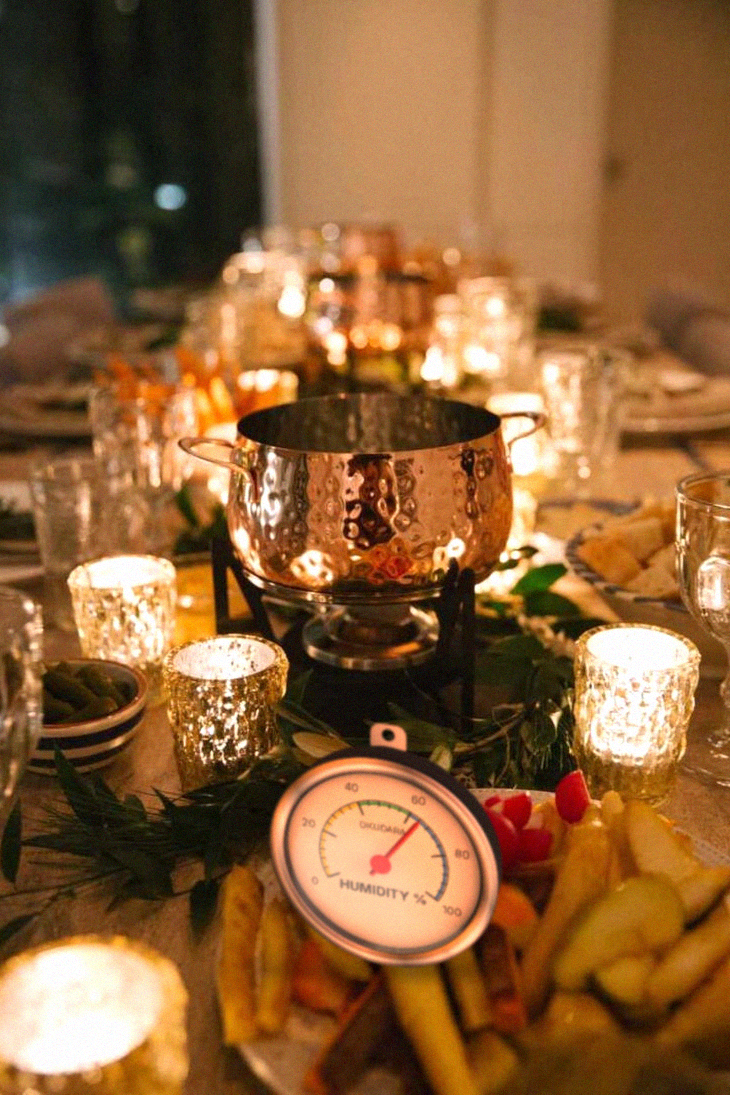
{"value": 64, "unit": "%"}
